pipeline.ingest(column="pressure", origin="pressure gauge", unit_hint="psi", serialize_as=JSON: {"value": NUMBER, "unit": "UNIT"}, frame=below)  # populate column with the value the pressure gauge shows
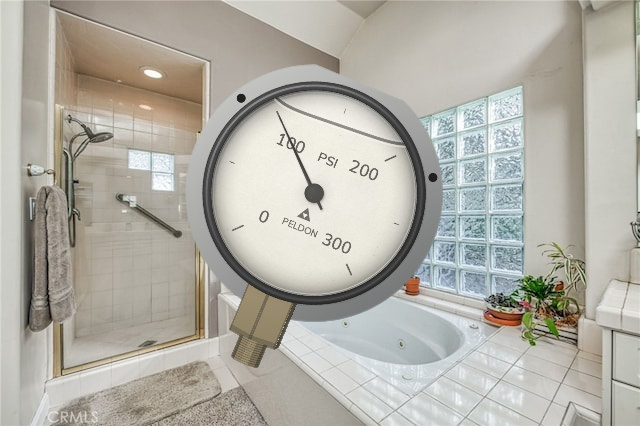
{"value": 100, "unit": "psi"}
